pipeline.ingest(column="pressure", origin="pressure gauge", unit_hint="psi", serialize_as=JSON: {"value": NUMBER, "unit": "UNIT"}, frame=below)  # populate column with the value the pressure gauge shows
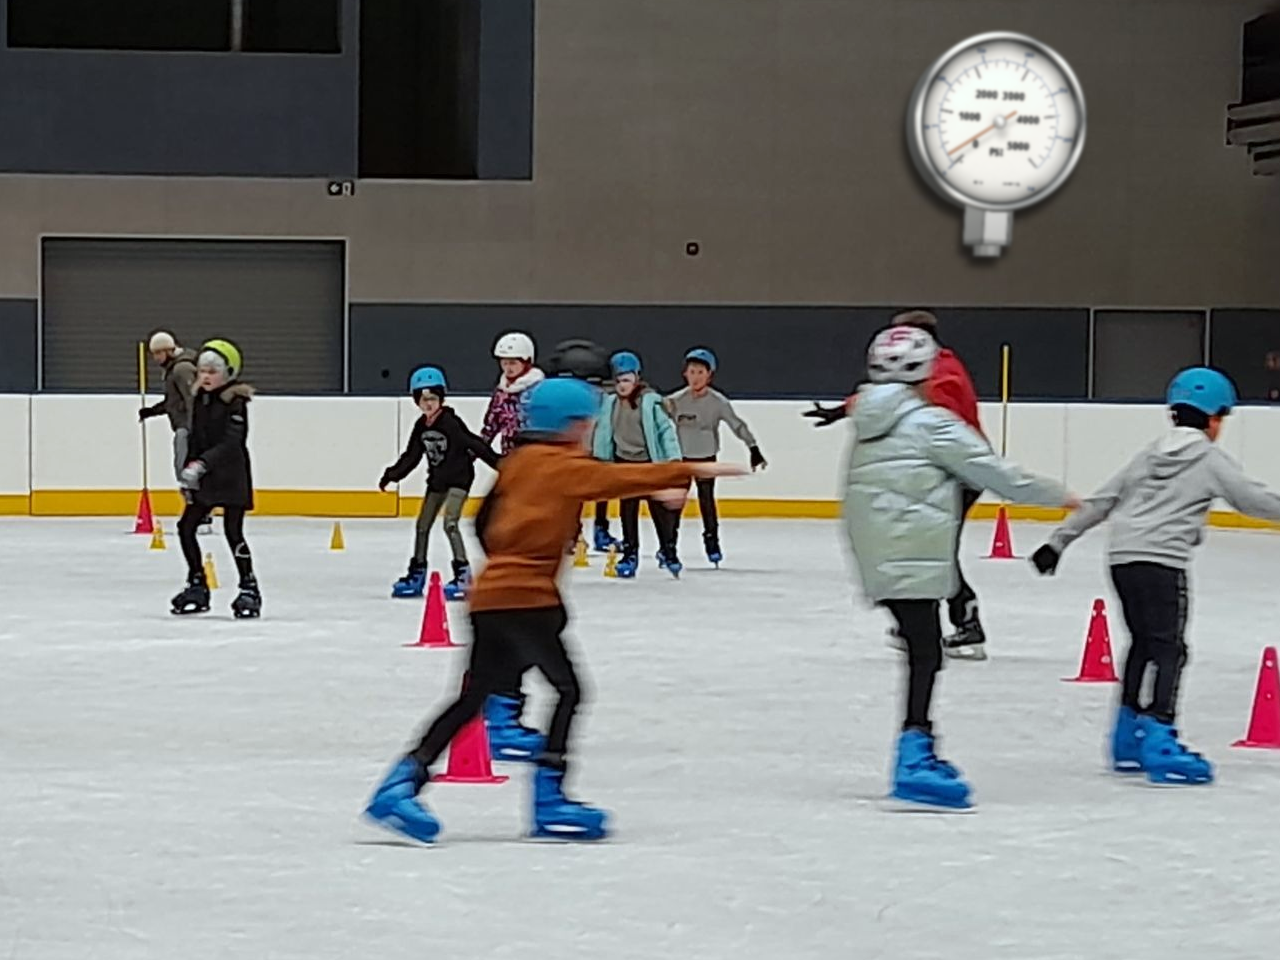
{"value": 200, "unit": "psi"}
